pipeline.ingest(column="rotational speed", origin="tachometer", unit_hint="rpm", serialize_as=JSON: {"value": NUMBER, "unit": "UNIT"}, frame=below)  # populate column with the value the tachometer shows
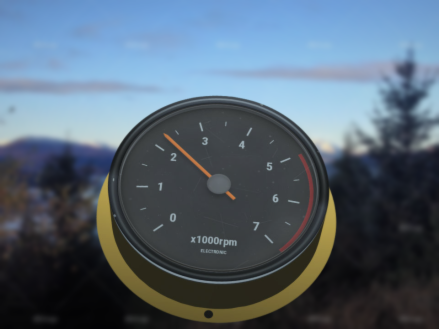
{"value": 2250, "unit": "rpm"}
